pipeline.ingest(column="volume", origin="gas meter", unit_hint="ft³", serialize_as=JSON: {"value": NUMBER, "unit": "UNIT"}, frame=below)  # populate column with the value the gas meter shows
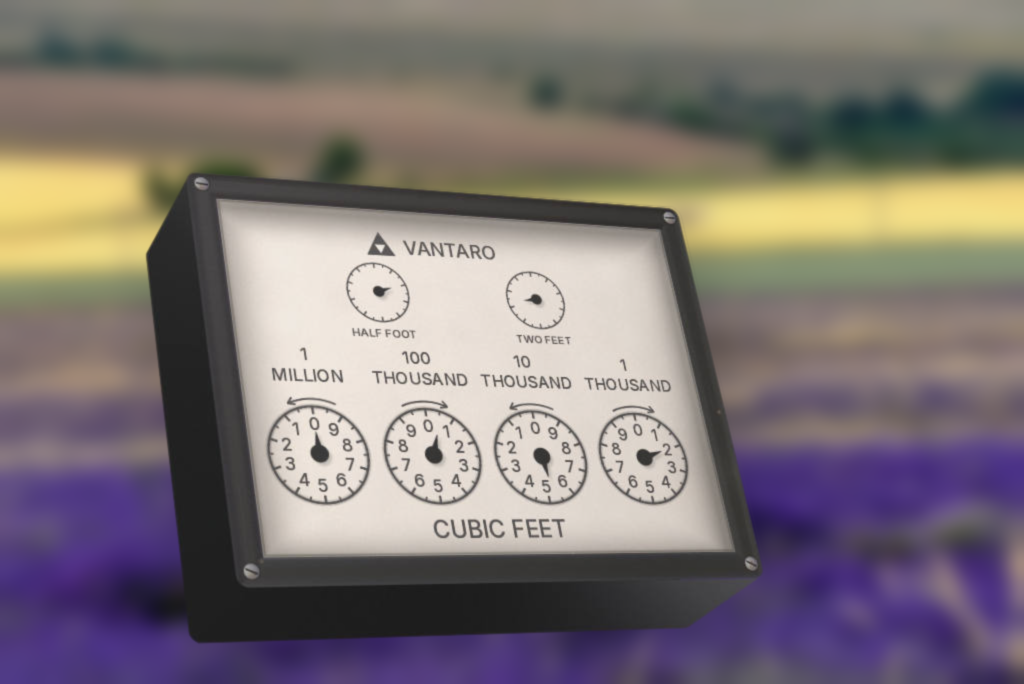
{"value": 5200, "unit": "ft³"}
